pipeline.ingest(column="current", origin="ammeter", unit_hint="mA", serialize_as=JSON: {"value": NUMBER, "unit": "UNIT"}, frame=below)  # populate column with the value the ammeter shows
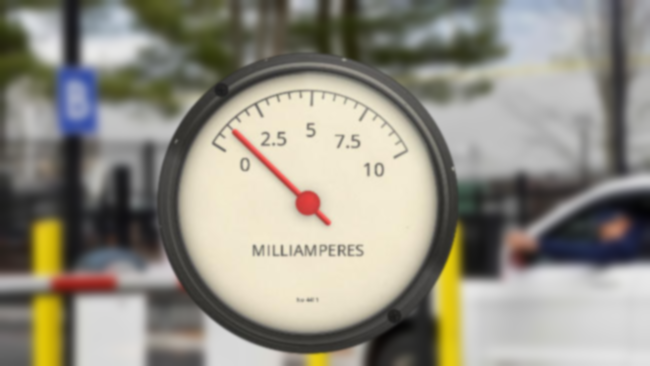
{"value": 1, "unit": "mA"}
